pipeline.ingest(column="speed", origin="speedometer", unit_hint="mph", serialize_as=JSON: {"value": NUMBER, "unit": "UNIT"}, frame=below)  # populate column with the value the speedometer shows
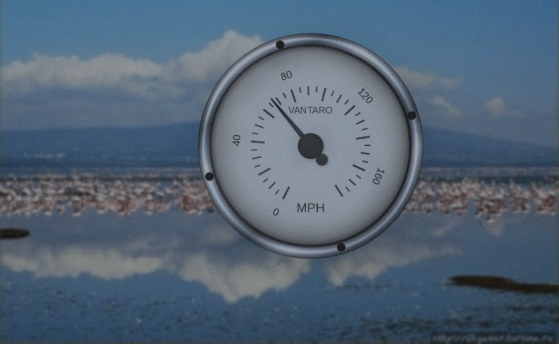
{"value": 67.5, "unit": "mph"}
